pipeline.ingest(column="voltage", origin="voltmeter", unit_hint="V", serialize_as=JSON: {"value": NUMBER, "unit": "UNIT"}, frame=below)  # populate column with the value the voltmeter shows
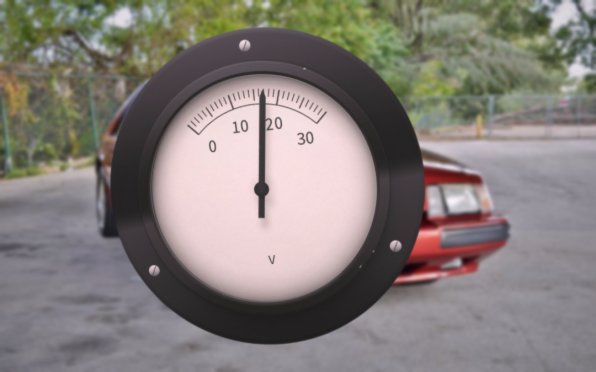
{"value": 17, "unit": "V"}
